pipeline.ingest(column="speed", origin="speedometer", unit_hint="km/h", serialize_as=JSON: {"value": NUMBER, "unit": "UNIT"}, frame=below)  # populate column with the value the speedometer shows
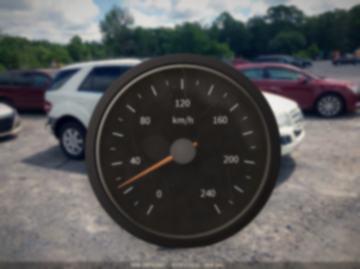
{"value": 25, "unit": "km/h"}
